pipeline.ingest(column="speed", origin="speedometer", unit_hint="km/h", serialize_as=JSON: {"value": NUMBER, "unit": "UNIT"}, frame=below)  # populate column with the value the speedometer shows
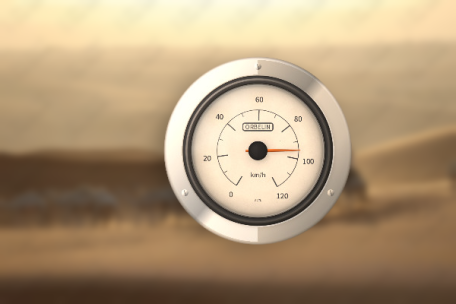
{"value": 95, "unit": "km/h"}
